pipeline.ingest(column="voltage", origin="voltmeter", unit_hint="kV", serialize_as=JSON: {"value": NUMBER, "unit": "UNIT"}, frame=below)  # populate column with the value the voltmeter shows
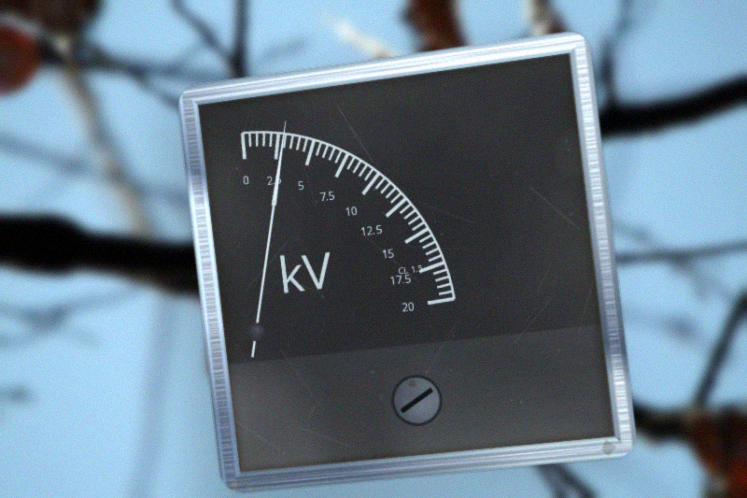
{"value": 3, "unit": "kV"}
